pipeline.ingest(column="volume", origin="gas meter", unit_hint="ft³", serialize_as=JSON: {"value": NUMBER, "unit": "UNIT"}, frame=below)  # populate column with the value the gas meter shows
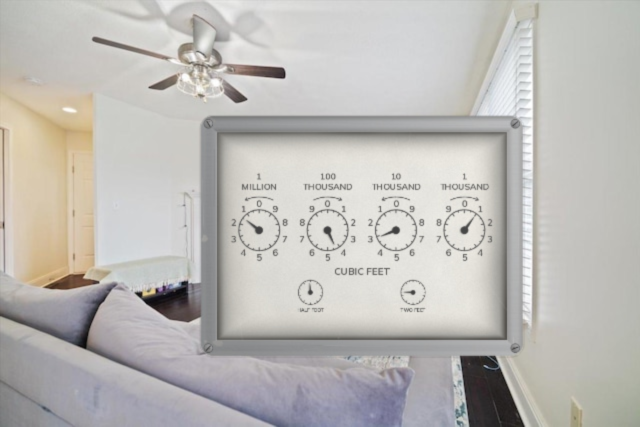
{"value": 143100, "unit": "ft³"}
